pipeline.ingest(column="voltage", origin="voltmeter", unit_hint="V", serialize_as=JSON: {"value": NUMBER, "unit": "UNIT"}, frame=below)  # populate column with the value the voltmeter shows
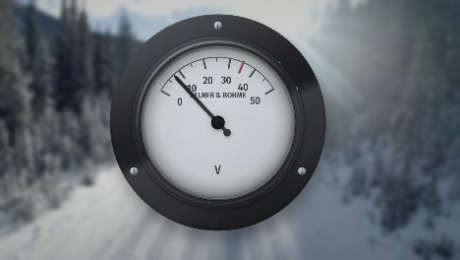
{"value": 7.5, "unit": "V"}
